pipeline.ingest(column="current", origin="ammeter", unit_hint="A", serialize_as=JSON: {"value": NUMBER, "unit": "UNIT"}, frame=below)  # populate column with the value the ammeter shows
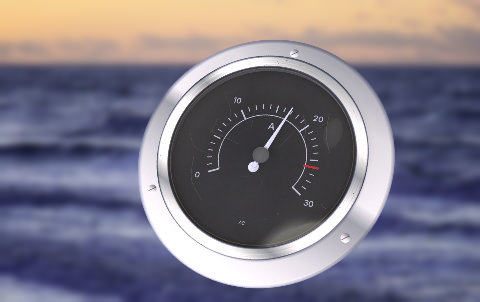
{"value": 17, "unit": "A"}
